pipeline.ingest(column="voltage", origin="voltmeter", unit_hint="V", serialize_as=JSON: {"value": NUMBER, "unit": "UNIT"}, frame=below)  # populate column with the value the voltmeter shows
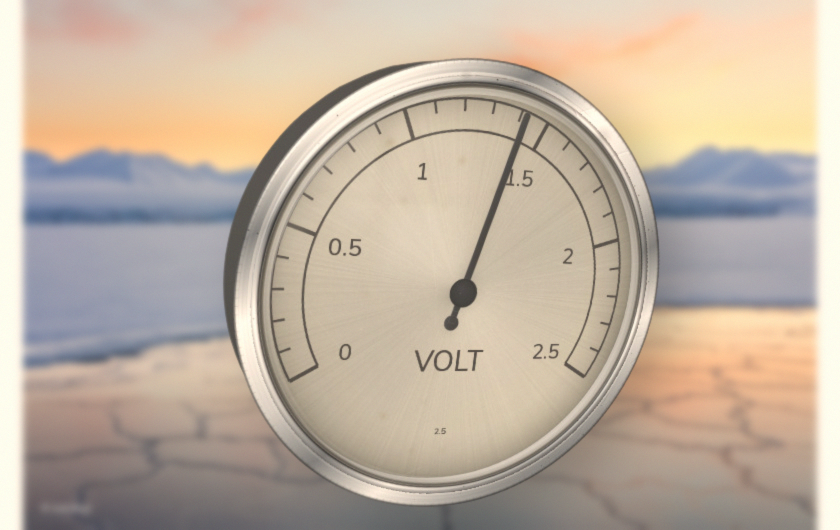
{"value": 1.4, "unit": "V"}
